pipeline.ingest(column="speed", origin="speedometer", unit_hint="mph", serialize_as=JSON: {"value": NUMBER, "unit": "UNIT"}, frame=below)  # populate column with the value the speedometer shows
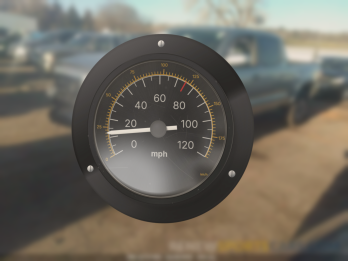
{"value": 12.5, "unit": "mph"}
